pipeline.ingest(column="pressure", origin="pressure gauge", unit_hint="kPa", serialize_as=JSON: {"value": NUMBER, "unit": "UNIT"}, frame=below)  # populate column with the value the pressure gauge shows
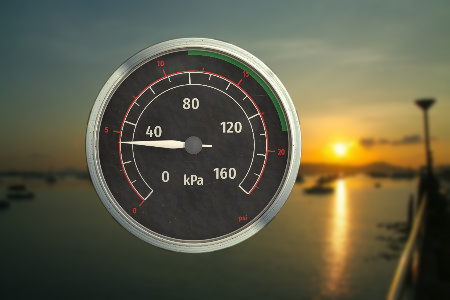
{"value": 30, "unit": "kPa"}
